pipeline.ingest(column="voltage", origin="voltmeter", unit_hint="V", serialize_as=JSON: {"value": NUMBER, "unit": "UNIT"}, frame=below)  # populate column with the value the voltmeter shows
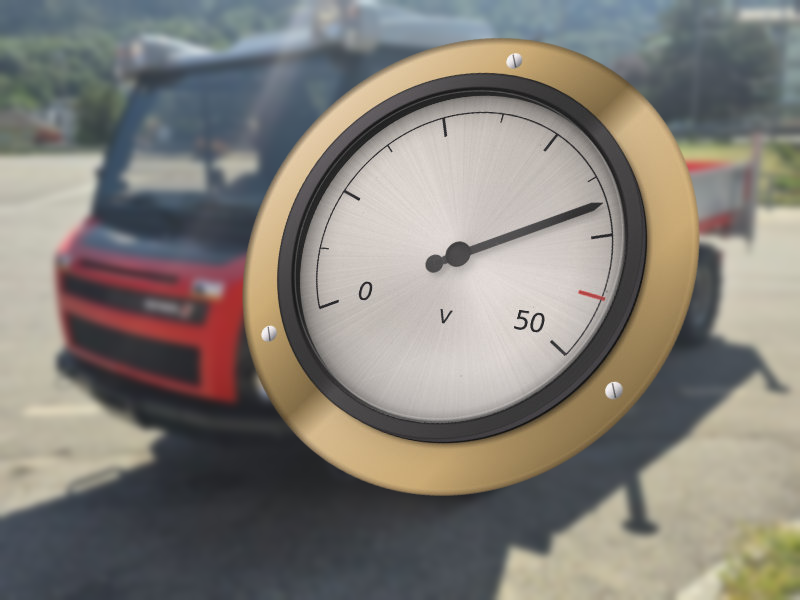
{"value": 37.5, "unit": "V"}
